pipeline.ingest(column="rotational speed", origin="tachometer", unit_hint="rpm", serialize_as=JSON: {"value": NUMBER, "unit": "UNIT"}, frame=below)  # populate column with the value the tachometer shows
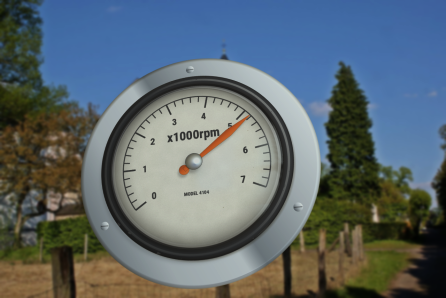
{"value": 5200, "unit": "rpm"}
